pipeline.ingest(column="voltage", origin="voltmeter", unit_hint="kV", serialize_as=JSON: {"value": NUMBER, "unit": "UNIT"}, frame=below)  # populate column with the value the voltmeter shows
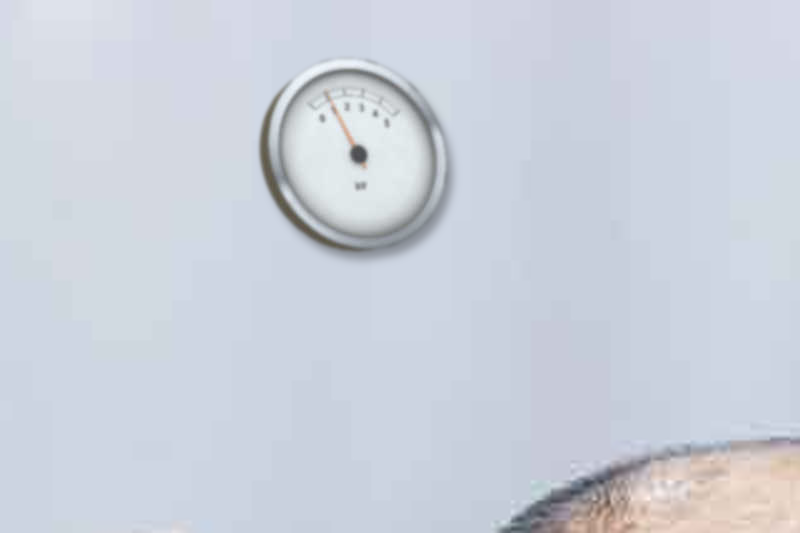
{"value": 1, "unit": "kV"}
